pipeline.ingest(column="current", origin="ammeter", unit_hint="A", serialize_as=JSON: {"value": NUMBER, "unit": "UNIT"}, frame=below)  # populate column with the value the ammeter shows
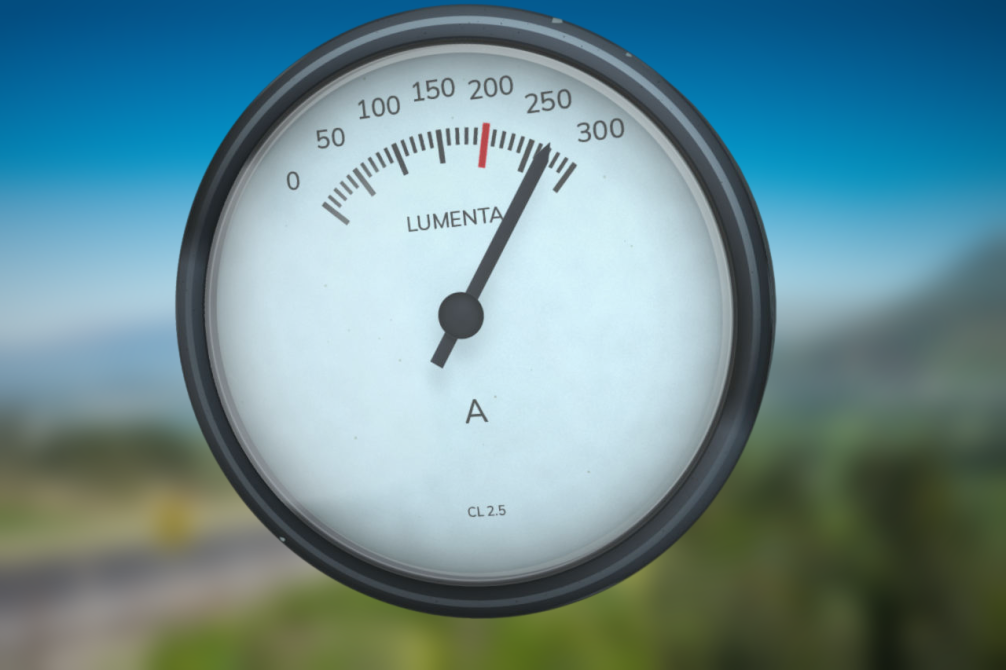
{"value": 270, "unit": "A"}
